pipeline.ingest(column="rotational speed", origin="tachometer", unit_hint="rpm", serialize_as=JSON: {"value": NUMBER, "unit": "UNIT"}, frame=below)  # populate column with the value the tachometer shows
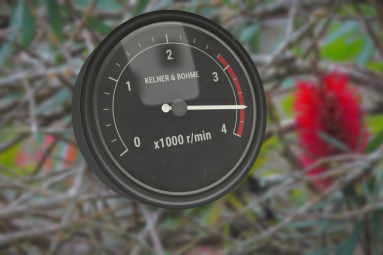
{"value": 3600, "unit": "rpm"}
